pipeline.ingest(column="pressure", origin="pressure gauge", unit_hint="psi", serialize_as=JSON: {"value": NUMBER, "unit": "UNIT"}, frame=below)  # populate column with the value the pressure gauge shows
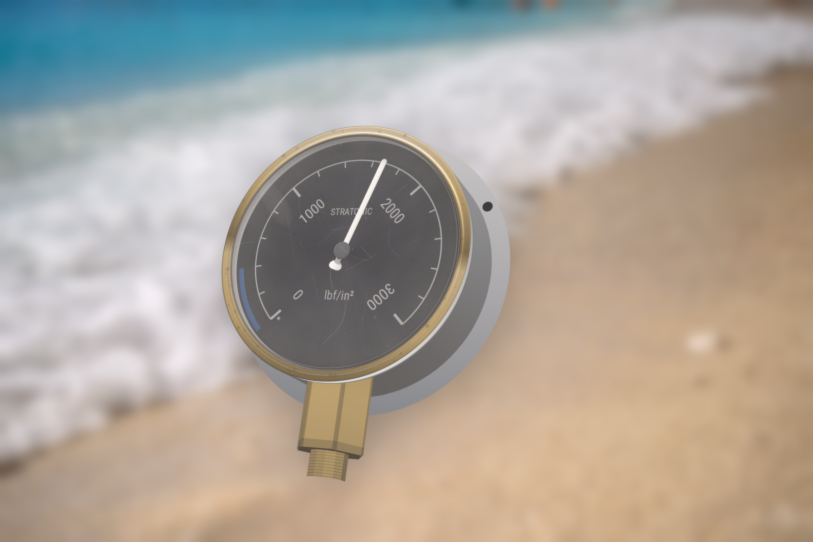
{"value": 1700, "unit": "psi"}
